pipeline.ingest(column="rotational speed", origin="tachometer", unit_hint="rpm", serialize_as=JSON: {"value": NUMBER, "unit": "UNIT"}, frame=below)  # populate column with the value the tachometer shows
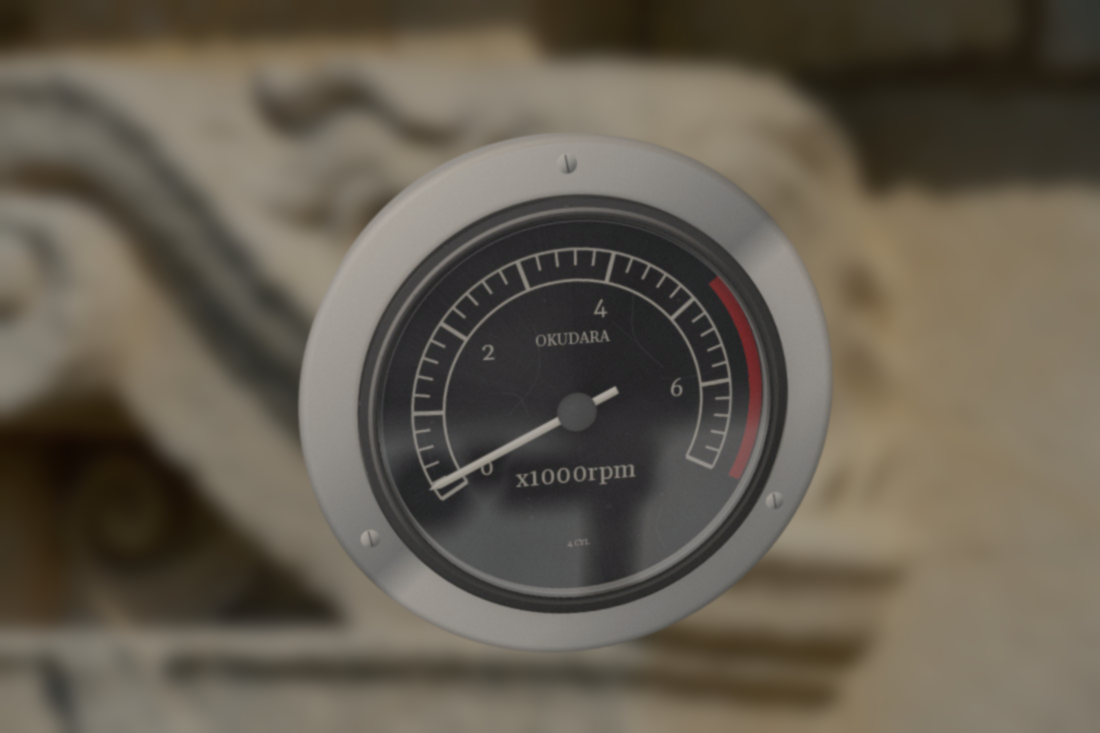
{"value": 200, "unit": "rpm"}
